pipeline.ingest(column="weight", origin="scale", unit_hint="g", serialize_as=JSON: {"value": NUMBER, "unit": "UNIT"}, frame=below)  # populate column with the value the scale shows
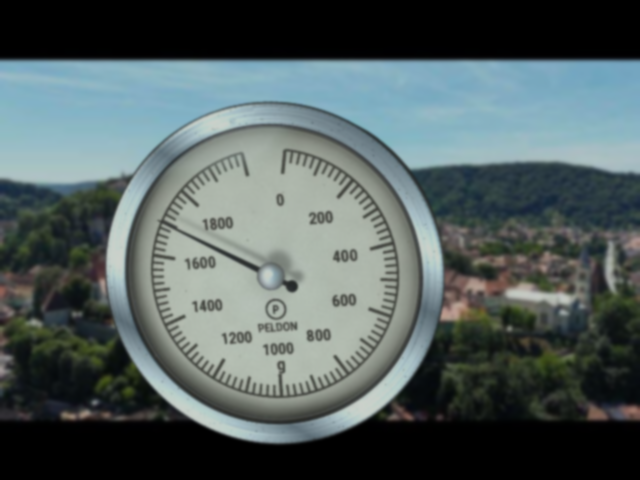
{"value": 1700, "unit": "g"}
